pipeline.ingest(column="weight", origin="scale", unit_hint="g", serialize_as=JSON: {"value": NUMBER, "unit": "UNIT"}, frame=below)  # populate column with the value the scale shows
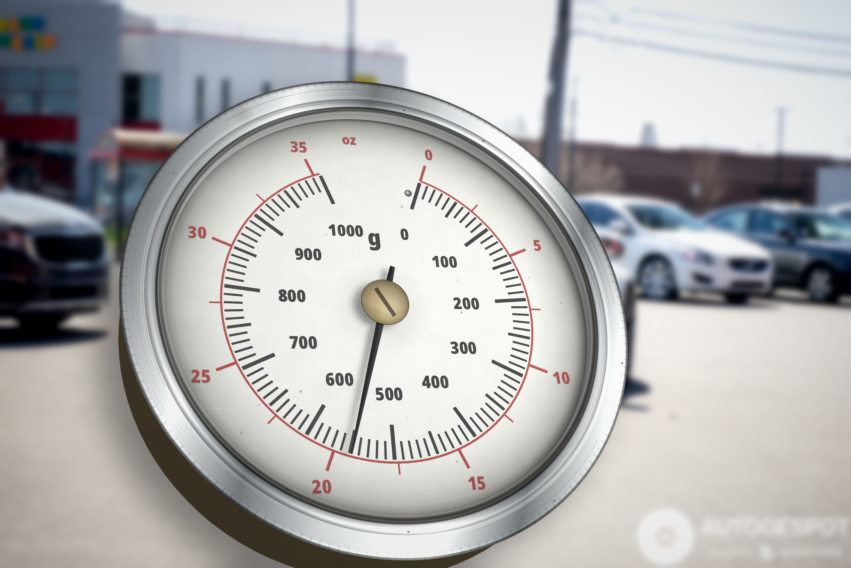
{"value": 550, "unit": "g"}
